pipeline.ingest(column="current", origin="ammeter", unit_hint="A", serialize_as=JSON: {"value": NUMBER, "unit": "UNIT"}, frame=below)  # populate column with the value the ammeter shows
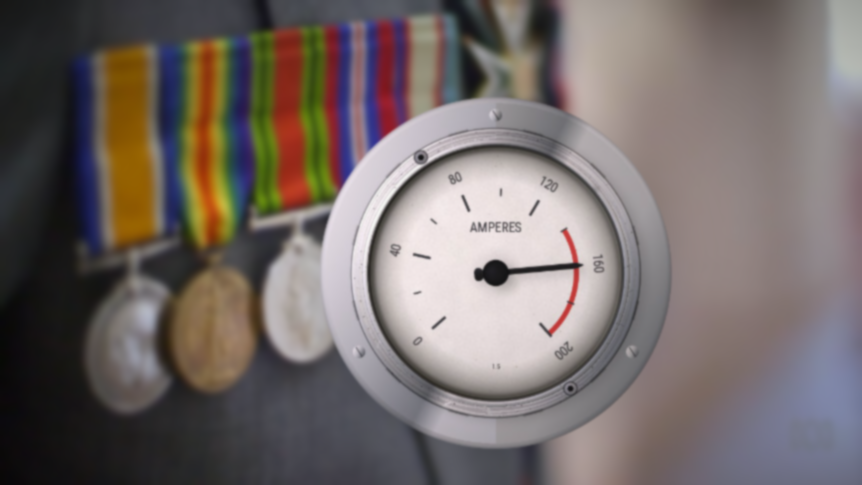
{"value": 160, "unit": "A"}
